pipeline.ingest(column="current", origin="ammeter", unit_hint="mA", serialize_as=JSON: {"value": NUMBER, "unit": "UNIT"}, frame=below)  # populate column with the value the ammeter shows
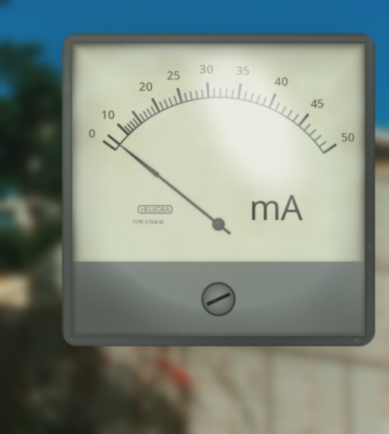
{"value": 5, "unit": "mA"}
